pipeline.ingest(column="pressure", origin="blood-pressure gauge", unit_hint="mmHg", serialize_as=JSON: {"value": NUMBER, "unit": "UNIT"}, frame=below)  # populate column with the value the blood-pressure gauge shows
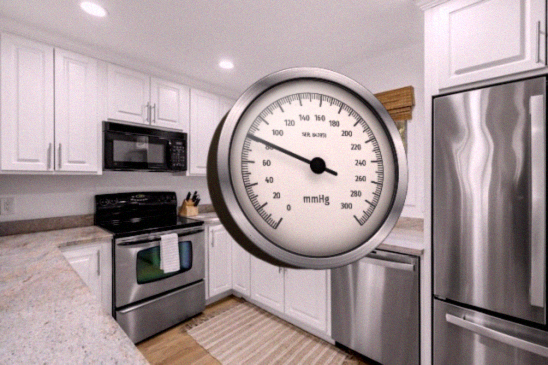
{"value": 80, "unit": "mmHg"}
